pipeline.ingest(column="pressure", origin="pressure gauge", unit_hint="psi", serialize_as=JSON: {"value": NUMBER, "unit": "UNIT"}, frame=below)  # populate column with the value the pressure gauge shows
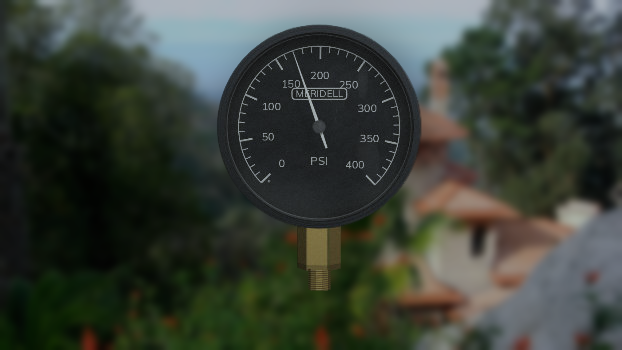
{"value": 170, "unit": "psi"}
